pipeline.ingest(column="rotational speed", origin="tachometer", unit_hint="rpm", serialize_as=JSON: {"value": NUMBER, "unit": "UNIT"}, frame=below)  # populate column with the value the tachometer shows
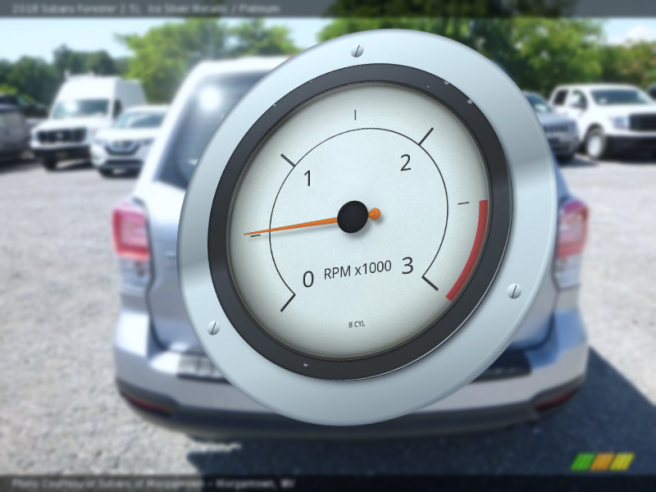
{"value": 500, "unit": "rpm"}
